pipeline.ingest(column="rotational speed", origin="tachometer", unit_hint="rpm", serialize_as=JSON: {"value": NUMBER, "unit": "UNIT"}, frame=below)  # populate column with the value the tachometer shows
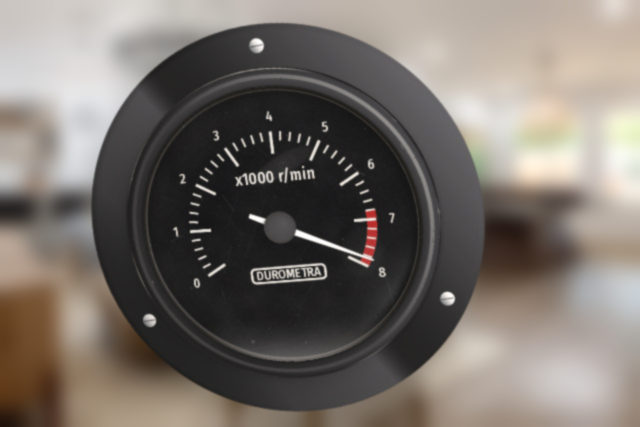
{"value": 7800, "unit": "rpm"}
